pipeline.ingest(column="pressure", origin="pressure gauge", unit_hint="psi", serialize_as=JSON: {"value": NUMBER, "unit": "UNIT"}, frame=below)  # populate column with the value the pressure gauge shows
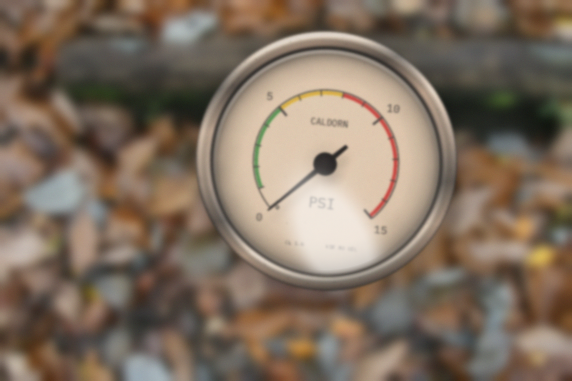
{"value": 0, "unit": "psi"}
